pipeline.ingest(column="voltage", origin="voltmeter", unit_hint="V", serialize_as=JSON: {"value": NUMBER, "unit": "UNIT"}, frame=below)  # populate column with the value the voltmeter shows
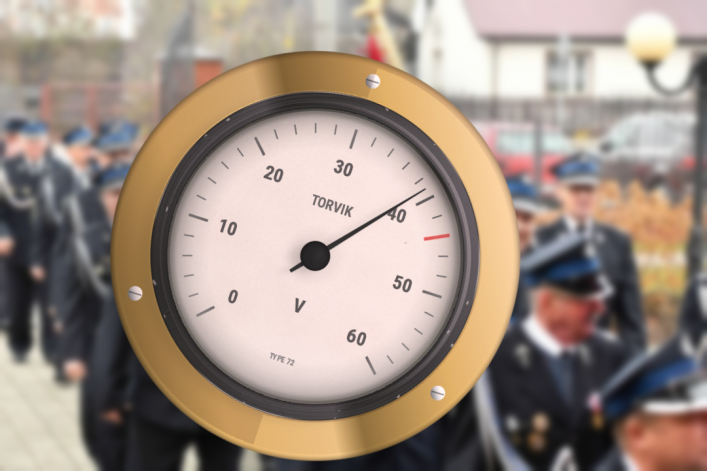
{"value": 39, "unit": "V"}
